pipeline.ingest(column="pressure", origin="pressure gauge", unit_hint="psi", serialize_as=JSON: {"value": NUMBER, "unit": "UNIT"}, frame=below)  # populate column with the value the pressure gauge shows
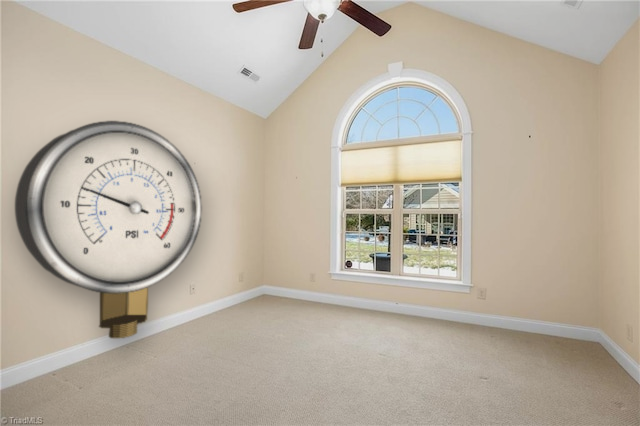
{"value": 14, "unit": "psi"}
